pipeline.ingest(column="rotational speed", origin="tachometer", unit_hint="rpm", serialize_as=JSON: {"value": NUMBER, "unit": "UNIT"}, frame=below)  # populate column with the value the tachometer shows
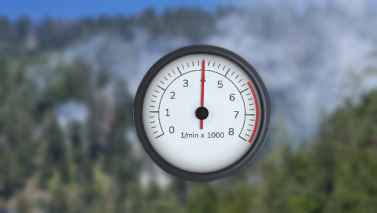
{"value": 4000, "unit": "rpm"}
